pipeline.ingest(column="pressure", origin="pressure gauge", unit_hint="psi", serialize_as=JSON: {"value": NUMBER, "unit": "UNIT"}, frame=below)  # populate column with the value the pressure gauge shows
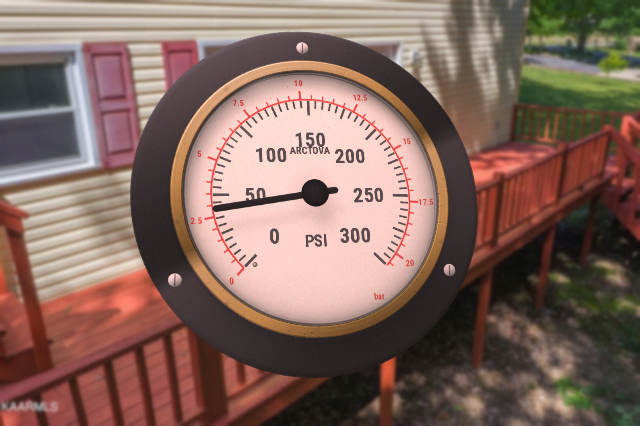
{"value": 40, "unit": "psi"}
